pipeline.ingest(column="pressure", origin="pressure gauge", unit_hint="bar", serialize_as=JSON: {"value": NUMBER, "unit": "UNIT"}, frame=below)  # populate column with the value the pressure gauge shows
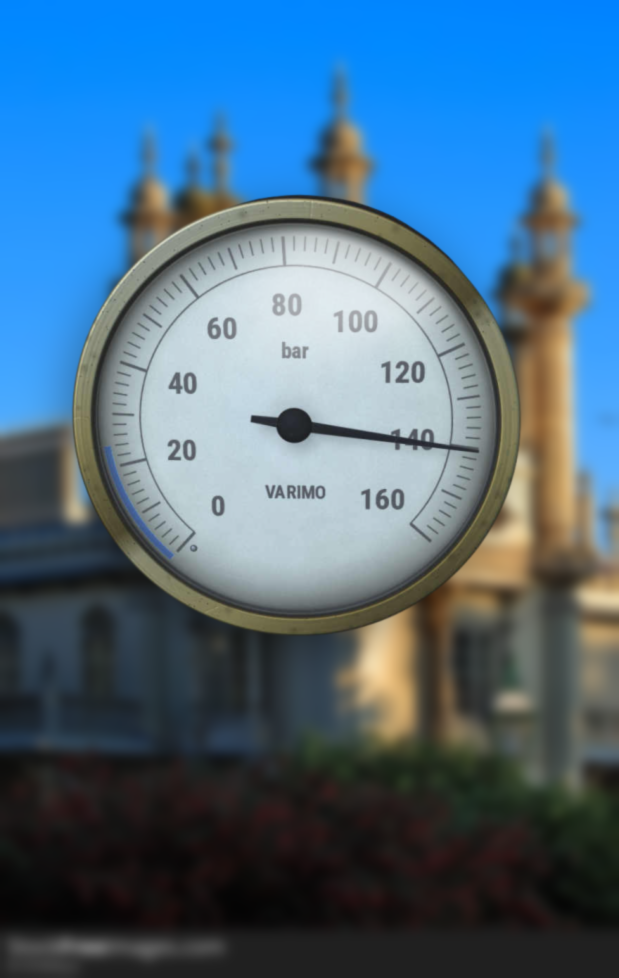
{"value": 140, "unit": "bar"}
